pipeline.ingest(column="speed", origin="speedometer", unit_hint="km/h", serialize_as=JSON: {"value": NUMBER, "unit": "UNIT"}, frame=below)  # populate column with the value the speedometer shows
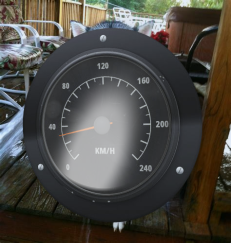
{"value": 30, "unit": "km/h"}
